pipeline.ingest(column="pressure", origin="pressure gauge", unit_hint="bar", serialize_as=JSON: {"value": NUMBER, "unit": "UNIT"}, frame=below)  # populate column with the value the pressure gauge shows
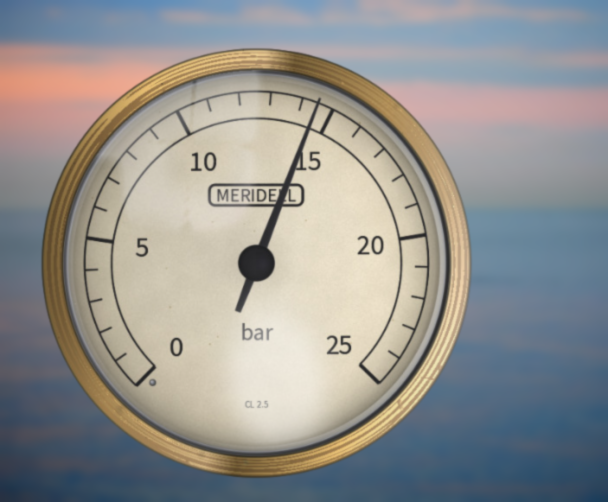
{"value": 14.5, "unit": "bar"}
